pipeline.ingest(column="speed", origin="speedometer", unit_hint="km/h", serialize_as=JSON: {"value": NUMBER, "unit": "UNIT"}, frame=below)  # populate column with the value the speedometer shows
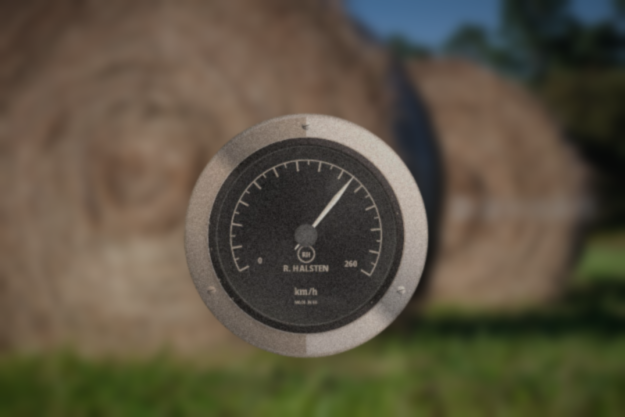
{"value": 170, "unit": "km/h"}
